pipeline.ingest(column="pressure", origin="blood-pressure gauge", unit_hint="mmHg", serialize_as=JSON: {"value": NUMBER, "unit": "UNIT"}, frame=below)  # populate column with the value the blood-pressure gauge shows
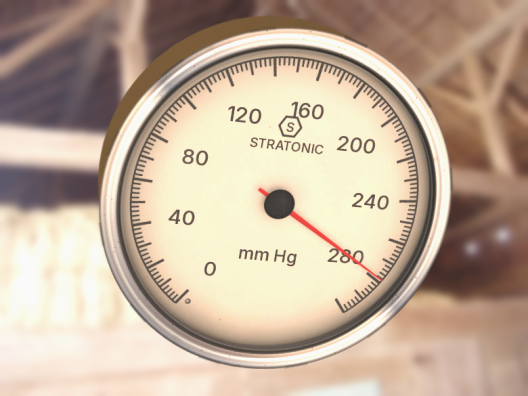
{"value": 278, "unit": "mmHg"}
